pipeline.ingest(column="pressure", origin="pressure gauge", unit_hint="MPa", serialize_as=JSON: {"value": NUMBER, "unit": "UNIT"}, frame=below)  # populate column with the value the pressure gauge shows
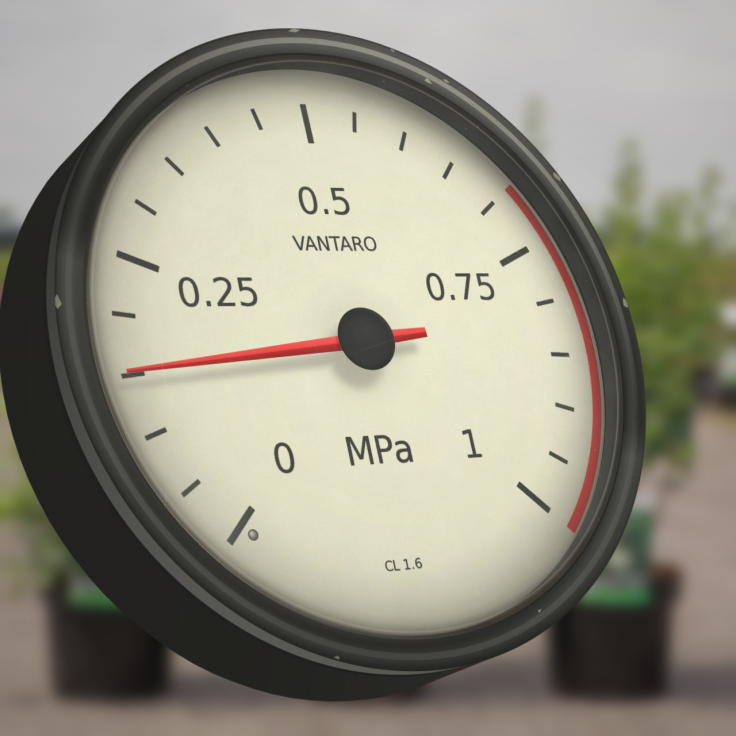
{"value": 0.15, "unit": "MPa"}
